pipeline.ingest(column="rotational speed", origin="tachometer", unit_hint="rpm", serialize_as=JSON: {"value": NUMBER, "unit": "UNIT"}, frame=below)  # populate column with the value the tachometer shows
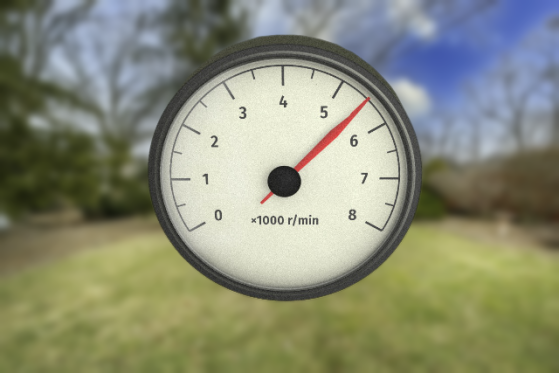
{"value": 5500, "unit": "rpm"}
